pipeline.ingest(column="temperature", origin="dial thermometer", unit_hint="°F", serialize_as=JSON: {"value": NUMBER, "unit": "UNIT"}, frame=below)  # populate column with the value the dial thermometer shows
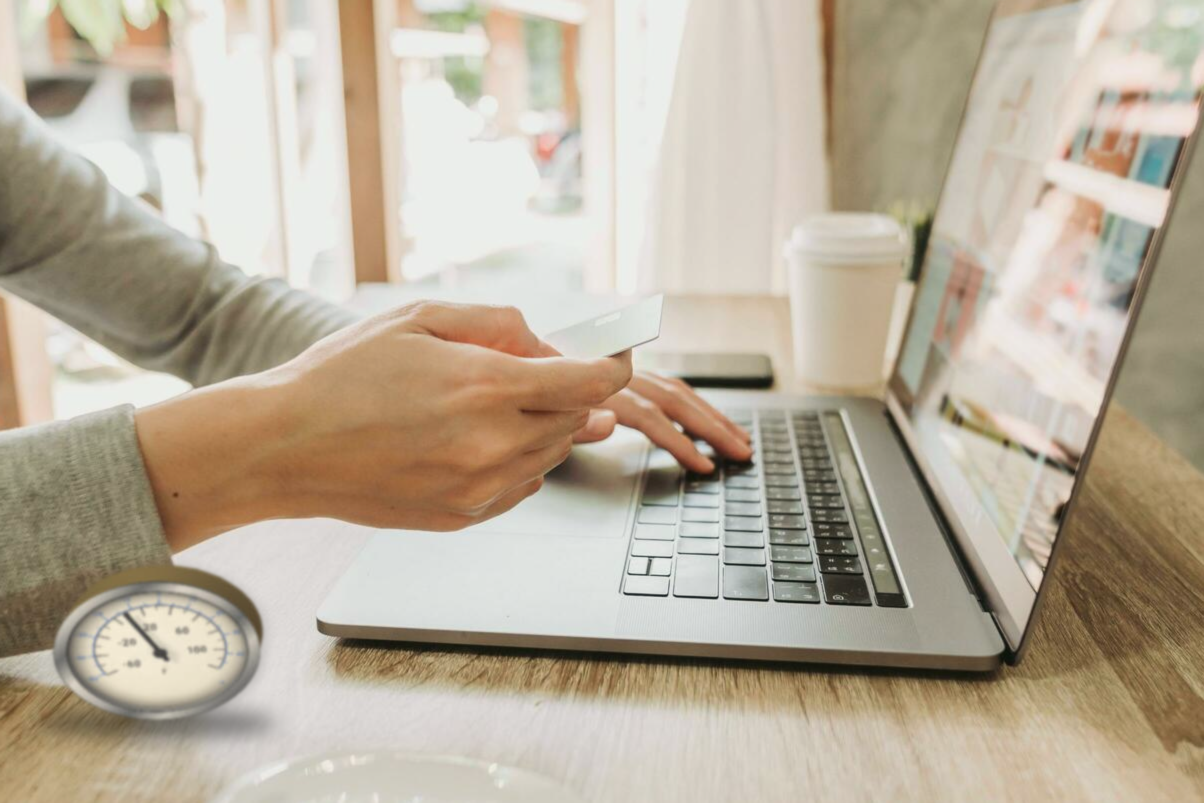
{"value": 10, "unit": "°F"}
